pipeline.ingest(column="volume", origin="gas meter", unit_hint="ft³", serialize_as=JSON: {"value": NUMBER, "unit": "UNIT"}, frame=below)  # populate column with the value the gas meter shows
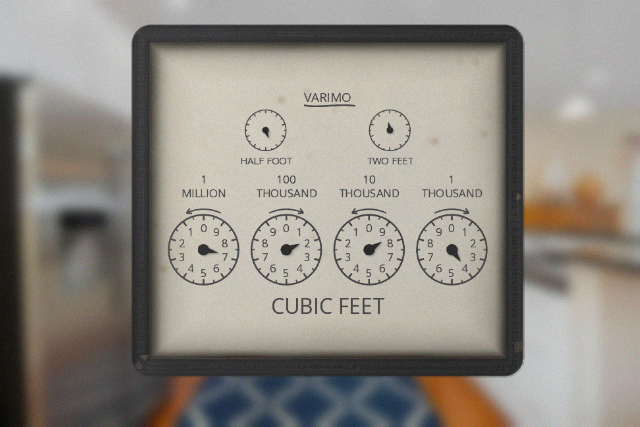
{"value": 718400, "unit": "ft³"}
